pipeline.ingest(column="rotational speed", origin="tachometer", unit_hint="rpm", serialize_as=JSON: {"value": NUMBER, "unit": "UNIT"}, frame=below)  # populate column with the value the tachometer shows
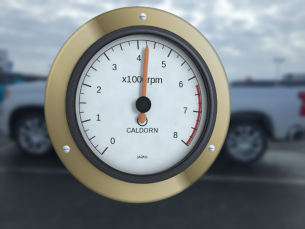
{"value": 4250, "unit": "rpm"}
